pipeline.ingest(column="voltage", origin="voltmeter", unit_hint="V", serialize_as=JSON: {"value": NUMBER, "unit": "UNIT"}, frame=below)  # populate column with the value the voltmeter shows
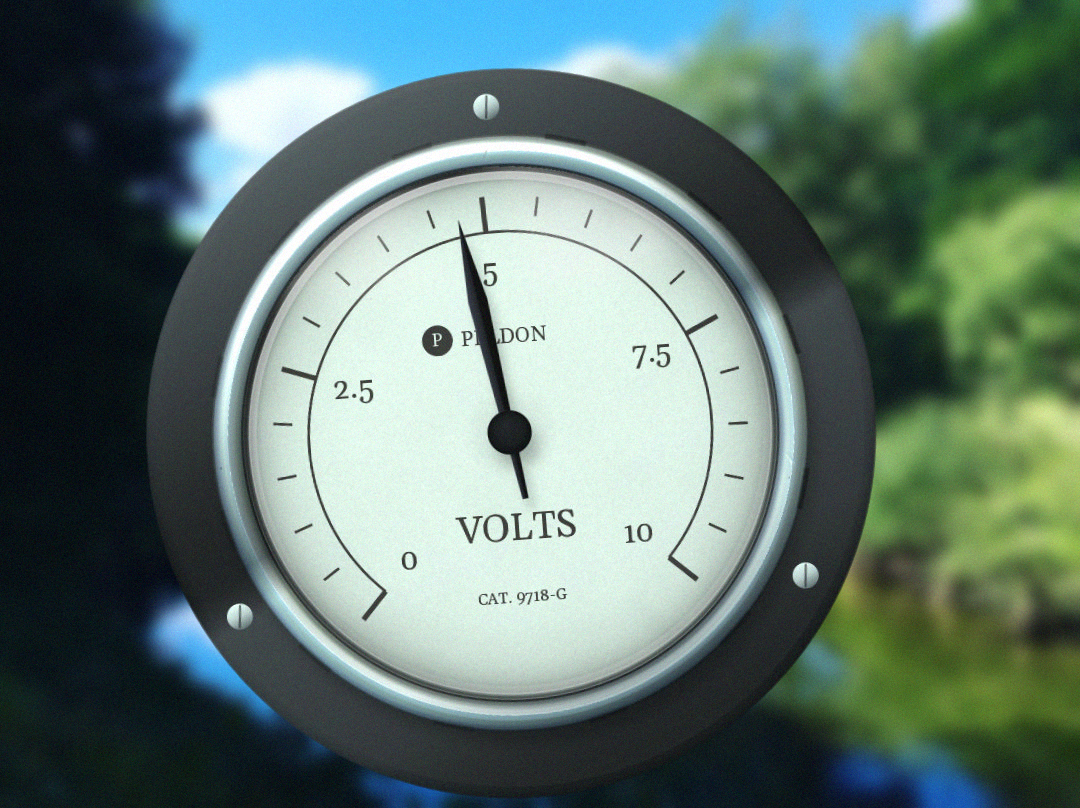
{"value": 4.75, "unit": "V"}
